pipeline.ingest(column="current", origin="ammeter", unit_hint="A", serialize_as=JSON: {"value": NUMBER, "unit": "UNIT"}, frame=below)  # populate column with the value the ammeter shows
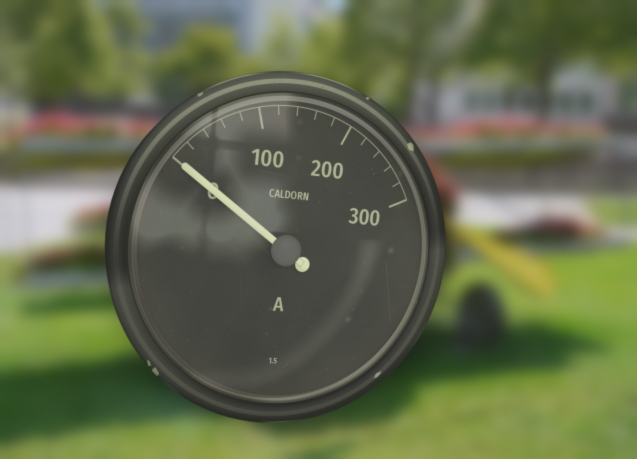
{"value": 0, "unit": "A"}
